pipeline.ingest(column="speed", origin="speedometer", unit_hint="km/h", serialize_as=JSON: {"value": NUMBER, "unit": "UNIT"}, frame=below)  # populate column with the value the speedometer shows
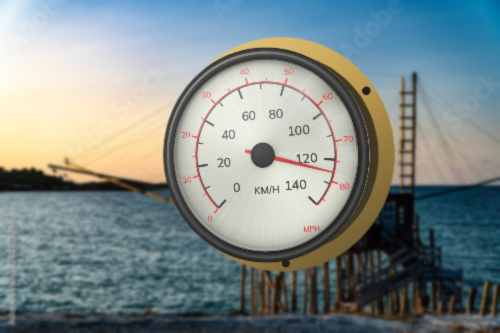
{"value": 125, "unit": "km/h"}
